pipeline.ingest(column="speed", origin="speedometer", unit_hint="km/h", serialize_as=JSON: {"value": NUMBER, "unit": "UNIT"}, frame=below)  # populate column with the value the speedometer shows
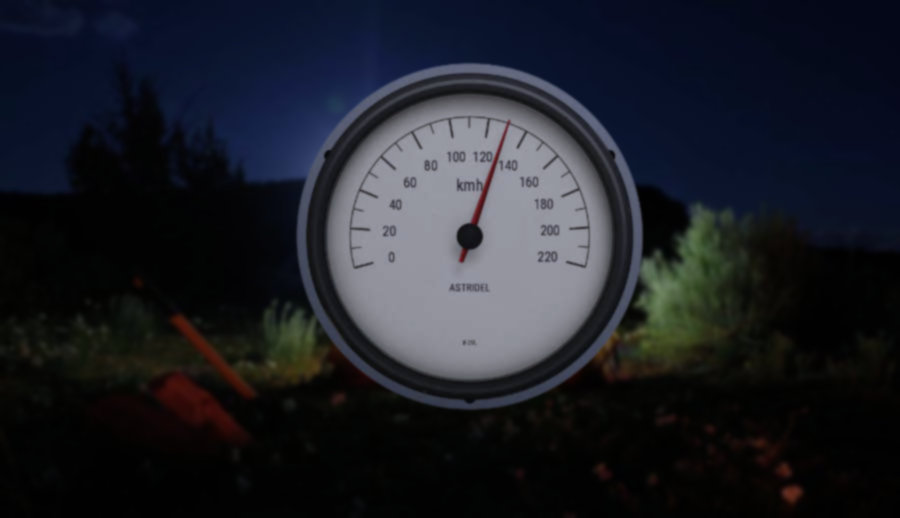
{"value": 130, "unit": "km/h"}
